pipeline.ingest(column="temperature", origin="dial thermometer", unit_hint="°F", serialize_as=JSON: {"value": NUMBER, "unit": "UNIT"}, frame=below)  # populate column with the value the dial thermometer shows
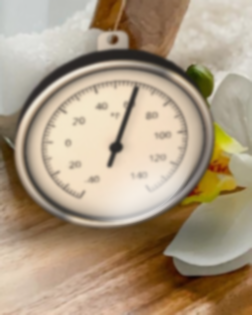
{"value": 60, "unit": "°F"}
